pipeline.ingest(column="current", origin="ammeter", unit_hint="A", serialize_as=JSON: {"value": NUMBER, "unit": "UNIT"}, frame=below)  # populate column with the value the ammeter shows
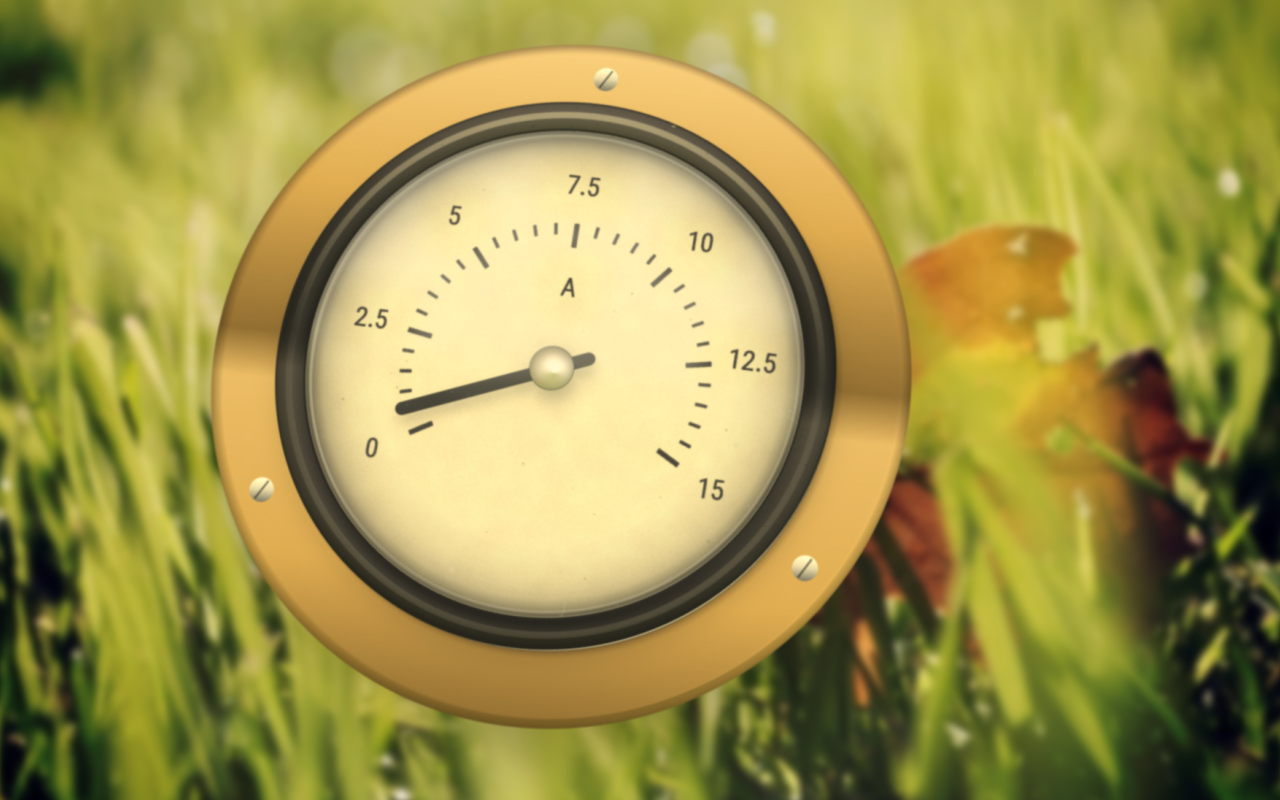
{"value": 0.5, "unit": "A"}
